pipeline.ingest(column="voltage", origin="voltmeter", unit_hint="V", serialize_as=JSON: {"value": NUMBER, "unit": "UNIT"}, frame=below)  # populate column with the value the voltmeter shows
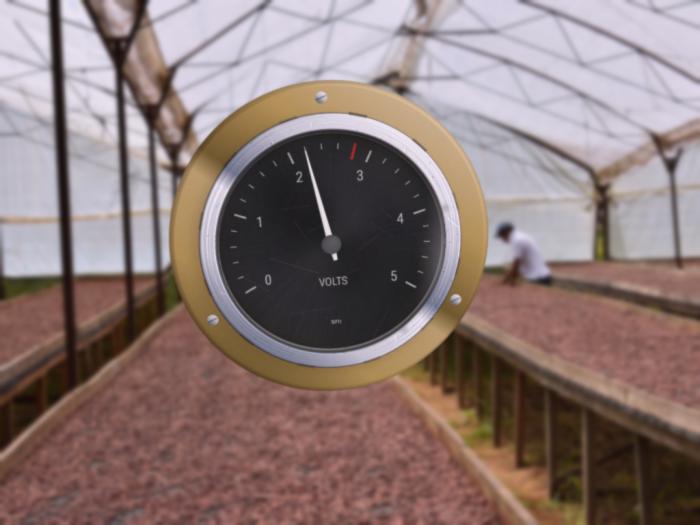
{"value": 2.2, "unit": "V"}
